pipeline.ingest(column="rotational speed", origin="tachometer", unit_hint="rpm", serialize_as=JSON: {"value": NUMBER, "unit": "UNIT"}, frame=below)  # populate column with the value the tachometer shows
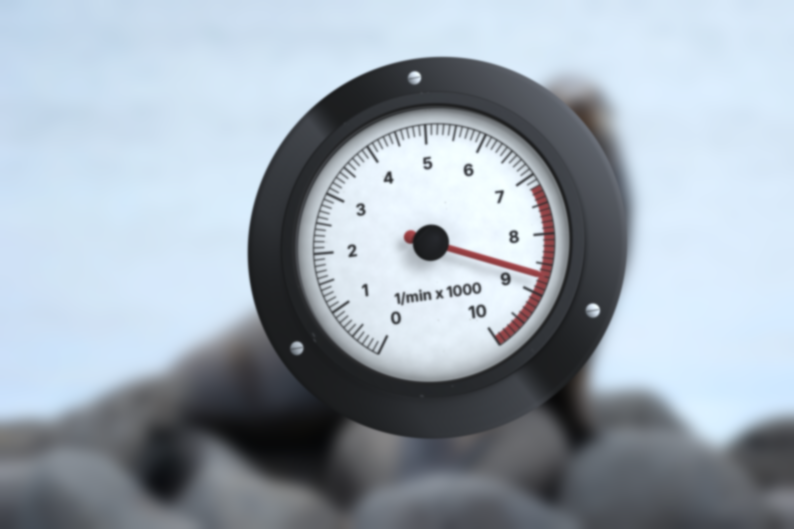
{"value": 8700, "unit": "rpm"}
